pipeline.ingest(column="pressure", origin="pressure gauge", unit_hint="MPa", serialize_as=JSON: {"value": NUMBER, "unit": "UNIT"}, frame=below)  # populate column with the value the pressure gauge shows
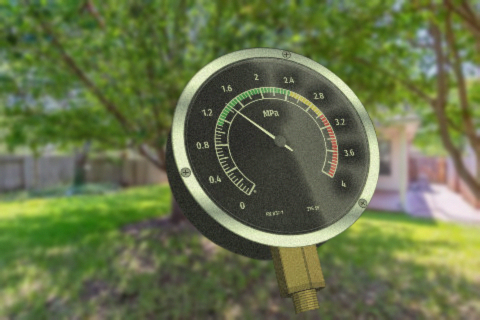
{"value": 1.4, "unit": "MPa"}
